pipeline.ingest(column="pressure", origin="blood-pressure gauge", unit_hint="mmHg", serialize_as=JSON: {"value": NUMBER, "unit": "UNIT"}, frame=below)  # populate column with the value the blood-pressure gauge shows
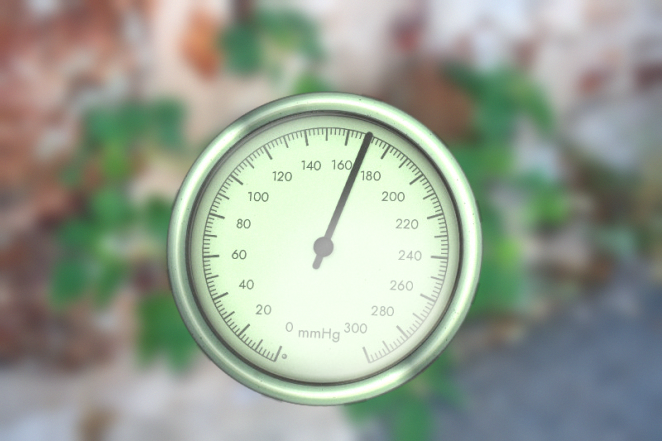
{"value": 170, "unit": "mmHg"}
